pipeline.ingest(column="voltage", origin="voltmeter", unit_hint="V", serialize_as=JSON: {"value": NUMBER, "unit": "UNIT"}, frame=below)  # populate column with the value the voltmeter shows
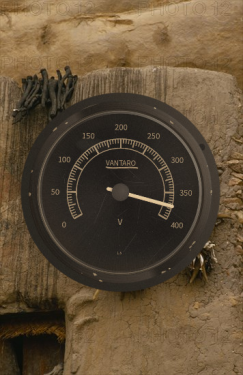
{"value": 375, "unit": "V"}
